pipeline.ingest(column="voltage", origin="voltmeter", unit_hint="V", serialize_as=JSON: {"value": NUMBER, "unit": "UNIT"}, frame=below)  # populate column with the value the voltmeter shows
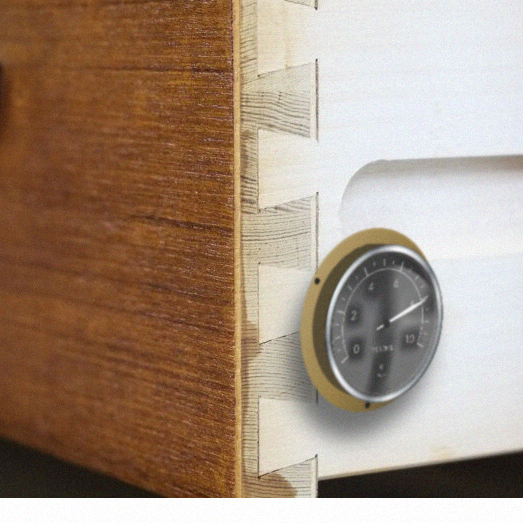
{"value": 8, "unit": "V"}
